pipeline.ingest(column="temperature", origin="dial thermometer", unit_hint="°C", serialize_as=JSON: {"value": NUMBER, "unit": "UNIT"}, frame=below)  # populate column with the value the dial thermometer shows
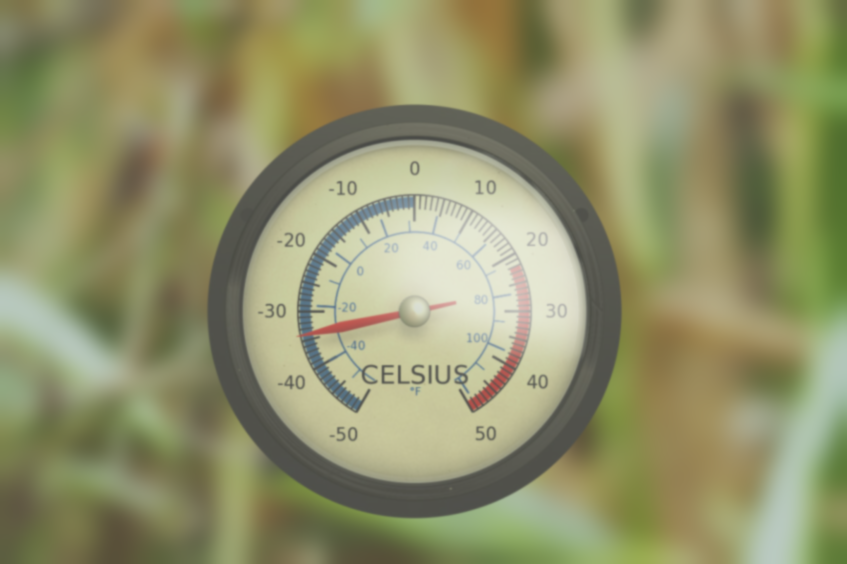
{"value": -34, "unit": "°C"}
